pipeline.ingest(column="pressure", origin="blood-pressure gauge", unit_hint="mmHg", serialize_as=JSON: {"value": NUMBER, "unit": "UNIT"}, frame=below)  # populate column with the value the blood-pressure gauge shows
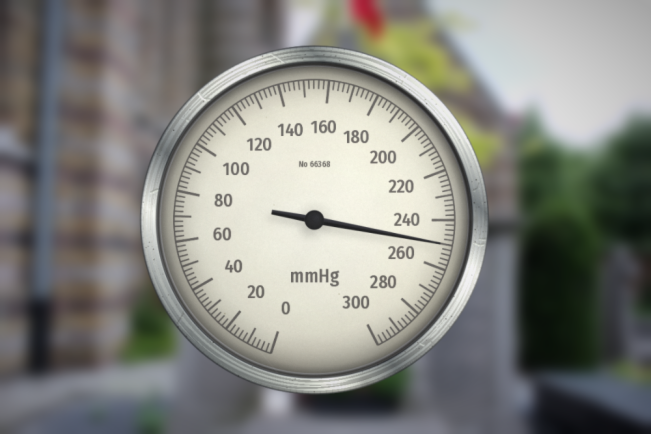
{"value": 250, "unit": "mmHg"}
